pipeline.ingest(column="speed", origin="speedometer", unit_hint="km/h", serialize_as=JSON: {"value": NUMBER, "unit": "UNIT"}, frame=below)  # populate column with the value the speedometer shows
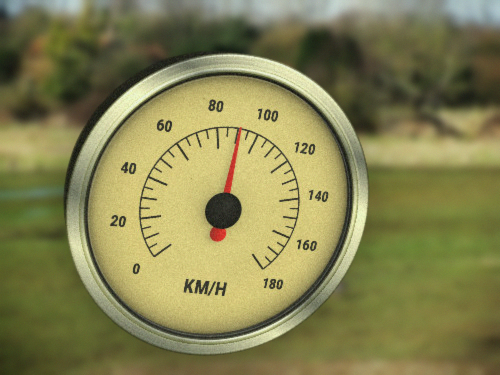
{"value": 90, "unit": "km/h"}
